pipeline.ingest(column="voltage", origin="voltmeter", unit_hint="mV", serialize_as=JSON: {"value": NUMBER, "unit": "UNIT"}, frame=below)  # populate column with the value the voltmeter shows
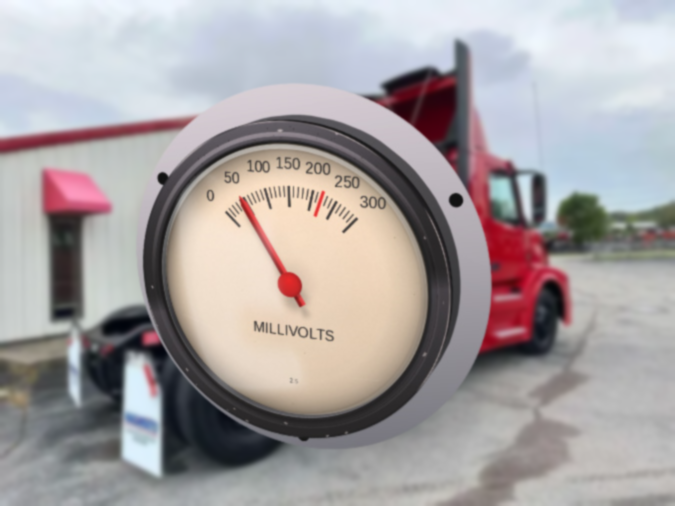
{"value": 50, "unit": "mV"}
